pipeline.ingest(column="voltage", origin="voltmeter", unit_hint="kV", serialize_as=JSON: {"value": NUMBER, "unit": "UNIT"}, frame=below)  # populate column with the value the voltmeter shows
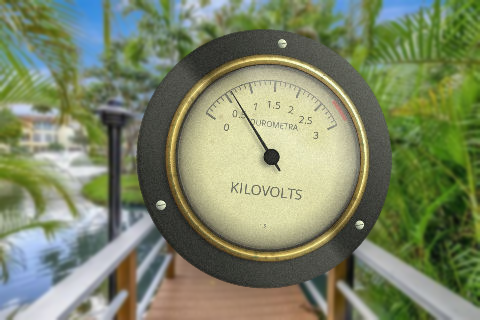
{"value": 0.6, "unit": "kV"}
